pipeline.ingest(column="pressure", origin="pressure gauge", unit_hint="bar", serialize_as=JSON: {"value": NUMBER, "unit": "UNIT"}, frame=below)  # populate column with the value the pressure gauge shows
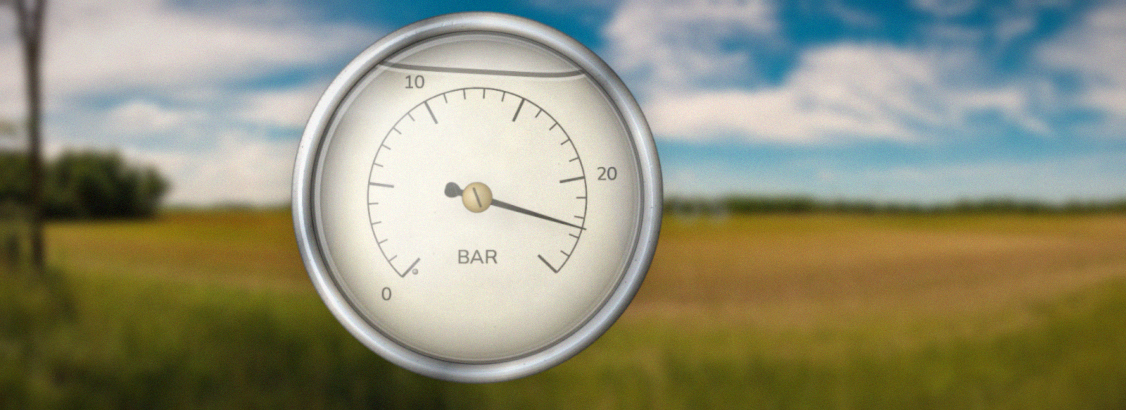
{"value": 22.5, "unit": "bar"}
